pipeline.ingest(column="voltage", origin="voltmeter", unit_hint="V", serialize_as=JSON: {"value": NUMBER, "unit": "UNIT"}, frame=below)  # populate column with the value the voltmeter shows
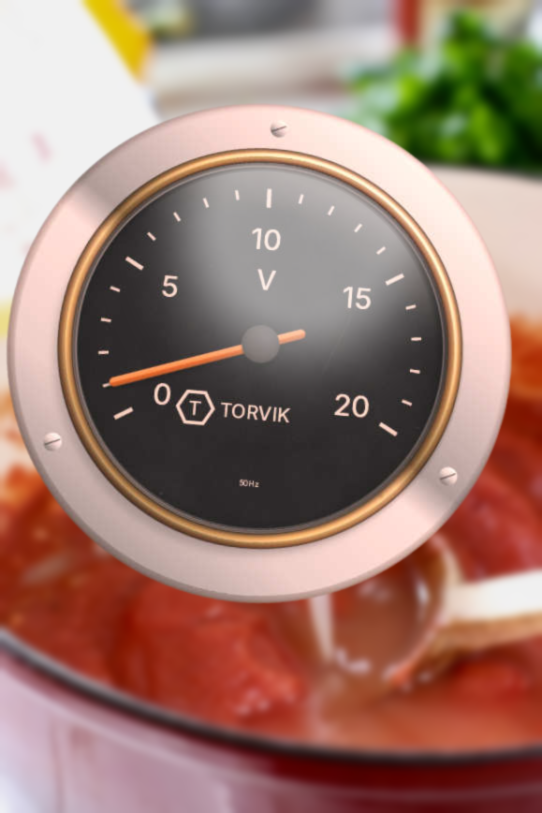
{"value": 1, "unit": "V"}
